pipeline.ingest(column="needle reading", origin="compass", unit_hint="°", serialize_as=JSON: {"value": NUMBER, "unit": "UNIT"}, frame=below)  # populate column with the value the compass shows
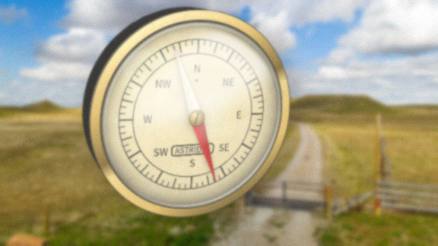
{"value": 160, "unit": "°"}
